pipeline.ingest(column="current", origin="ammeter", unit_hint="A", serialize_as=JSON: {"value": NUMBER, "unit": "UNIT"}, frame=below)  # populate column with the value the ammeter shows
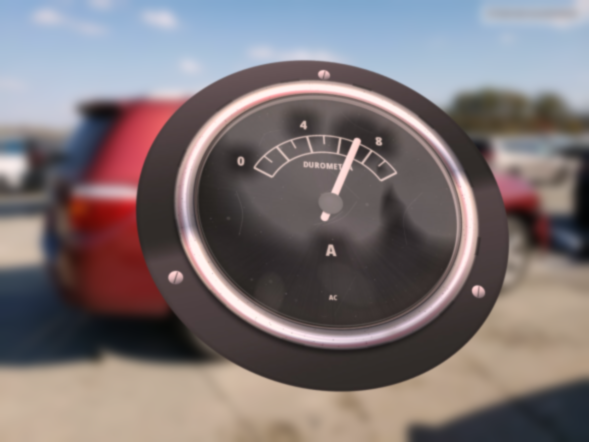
{"value": 7, "unit": "A"}
